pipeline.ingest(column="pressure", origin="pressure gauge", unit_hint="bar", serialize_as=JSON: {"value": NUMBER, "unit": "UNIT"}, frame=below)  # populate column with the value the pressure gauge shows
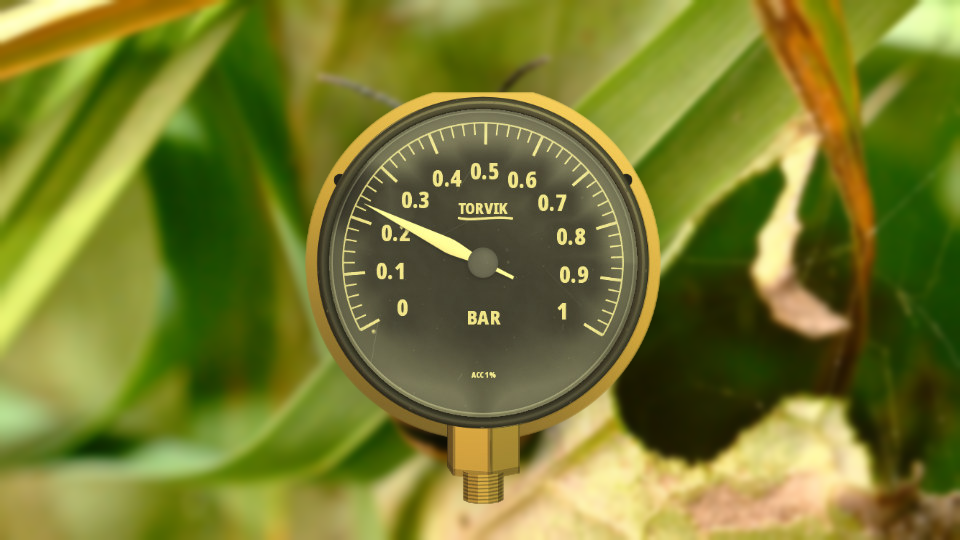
{"value": 0.23, "unit": "bar"}
